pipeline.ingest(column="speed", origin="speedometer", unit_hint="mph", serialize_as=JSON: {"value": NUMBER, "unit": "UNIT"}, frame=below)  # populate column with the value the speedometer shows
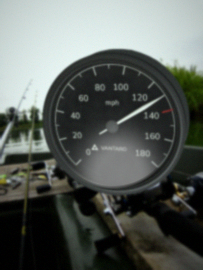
{"value": 130, "unit": "mph"}
